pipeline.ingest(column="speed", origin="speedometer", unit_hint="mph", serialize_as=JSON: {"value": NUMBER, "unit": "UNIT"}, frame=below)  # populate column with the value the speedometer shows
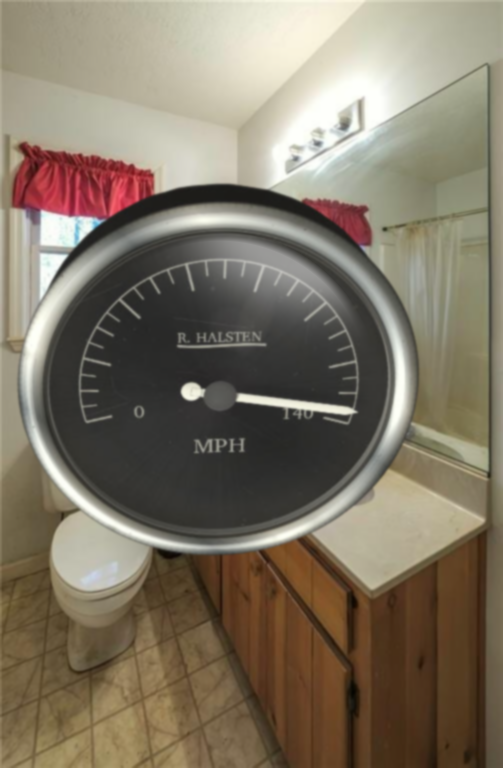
{"value": 135, "unit": "mph"}
